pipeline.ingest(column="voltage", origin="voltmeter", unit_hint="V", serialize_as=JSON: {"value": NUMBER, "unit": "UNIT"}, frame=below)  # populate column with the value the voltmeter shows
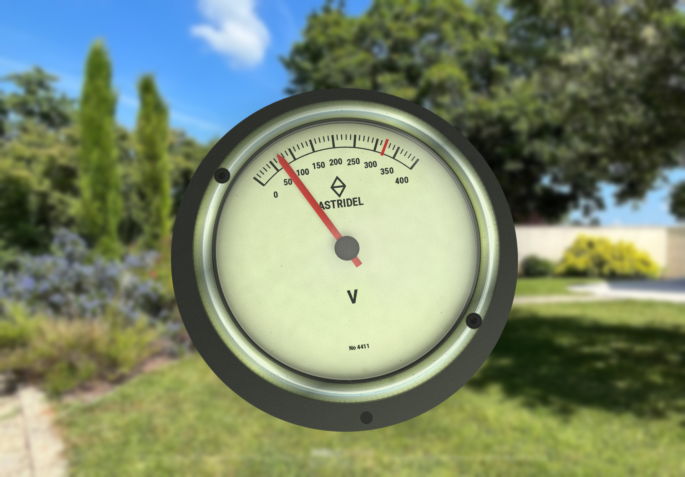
{"value": 70, "unit": "V"}
